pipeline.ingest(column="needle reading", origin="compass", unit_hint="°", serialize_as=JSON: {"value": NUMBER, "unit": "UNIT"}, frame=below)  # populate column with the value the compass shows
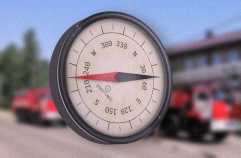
{"value": 225, "unit": "°"}
